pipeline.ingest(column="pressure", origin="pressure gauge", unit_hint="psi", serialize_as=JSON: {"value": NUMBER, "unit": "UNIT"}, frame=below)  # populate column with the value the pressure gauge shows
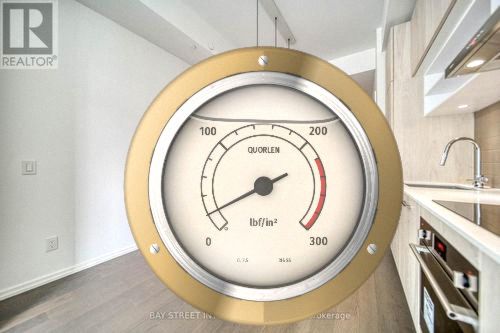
{"value": 20, "unit": "psi"}
